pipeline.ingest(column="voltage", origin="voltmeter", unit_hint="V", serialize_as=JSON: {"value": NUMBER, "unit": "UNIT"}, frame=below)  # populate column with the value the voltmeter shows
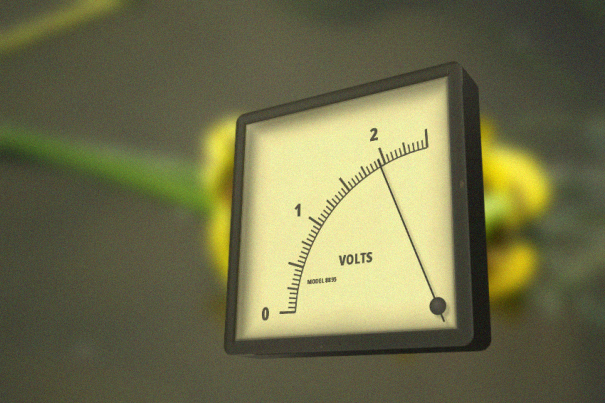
{"value": 1.95, "unit": "V"}
